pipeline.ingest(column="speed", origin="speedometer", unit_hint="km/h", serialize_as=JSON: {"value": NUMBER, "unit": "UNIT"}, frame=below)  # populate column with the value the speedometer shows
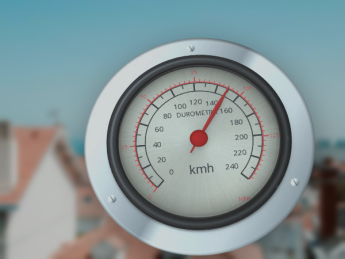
{"value": 150, "unit": "km/h"}
